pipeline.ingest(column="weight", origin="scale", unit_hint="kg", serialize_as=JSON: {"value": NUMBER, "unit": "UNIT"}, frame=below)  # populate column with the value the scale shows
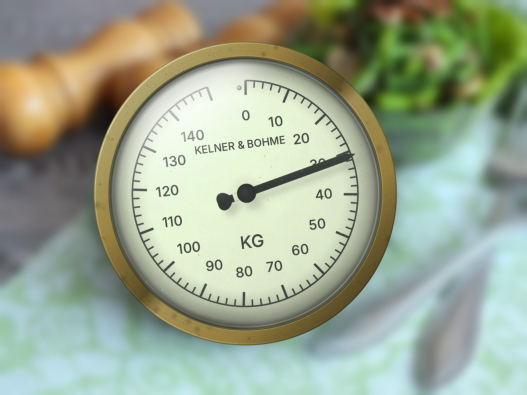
{"value": 31, "unit": "kg"}
